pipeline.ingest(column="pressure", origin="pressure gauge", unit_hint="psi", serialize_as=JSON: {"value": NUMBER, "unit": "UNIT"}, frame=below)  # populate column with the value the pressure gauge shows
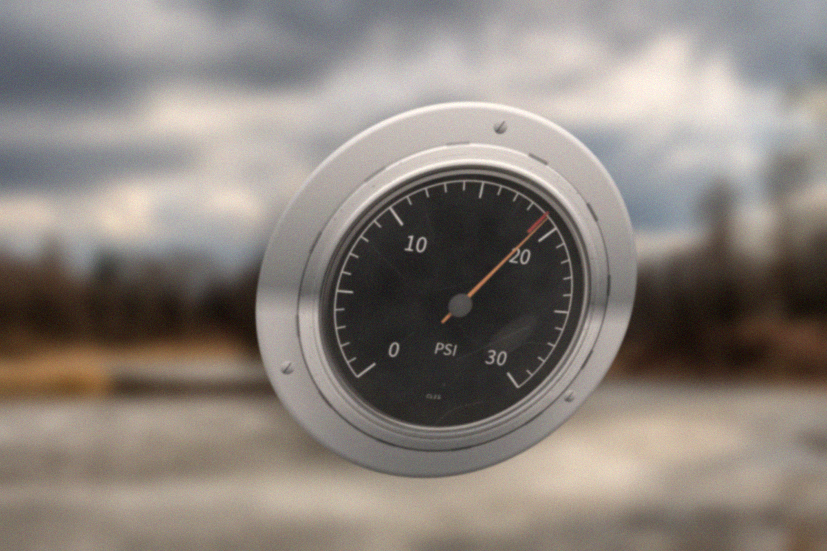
{"value": 19, "unit": "psi"}
